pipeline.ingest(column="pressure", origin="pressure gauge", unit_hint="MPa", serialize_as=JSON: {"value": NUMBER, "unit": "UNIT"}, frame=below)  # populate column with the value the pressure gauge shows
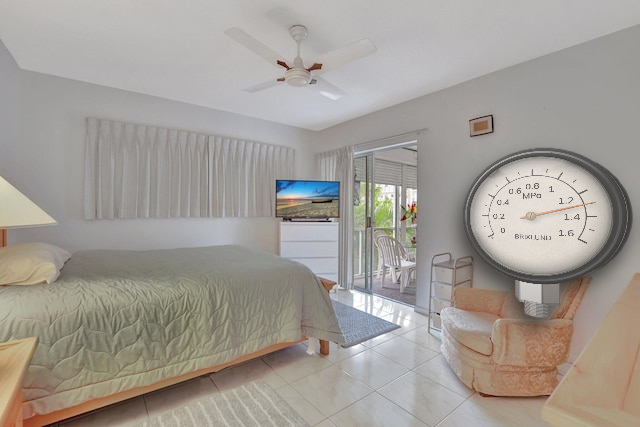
{"value": 1.3, "unit": "MPa"}
